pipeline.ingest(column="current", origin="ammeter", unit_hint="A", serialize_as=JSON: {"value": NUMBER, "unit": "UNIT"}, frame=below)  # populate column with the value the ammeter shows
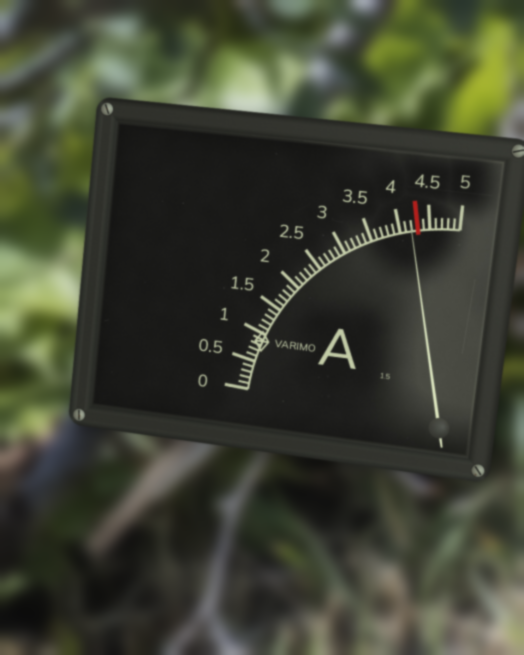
{"value": 4.2, "unit": "A"}
